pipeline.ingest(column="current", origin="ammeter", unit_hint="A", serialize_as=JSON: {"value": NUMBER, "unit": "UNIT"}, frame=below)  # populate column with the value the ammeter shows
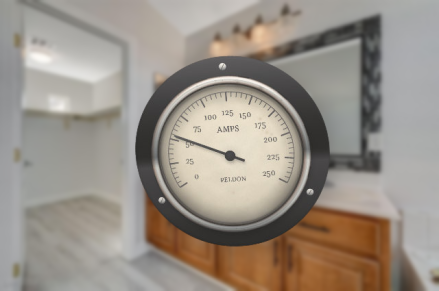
{"value": 55, "unit": "A"}
